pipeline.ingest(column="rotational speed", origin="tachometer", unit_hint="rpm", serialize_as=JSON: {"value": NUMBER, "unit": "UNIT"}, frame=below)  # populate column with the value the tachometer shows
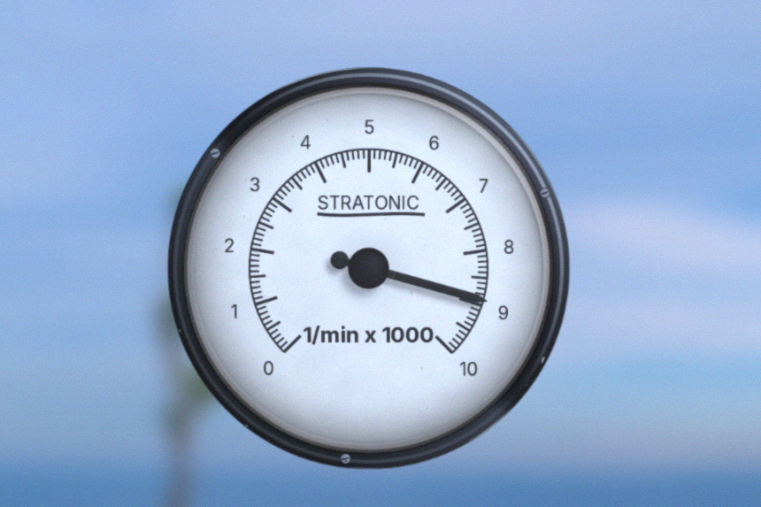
{"value": 8900, "unit": "rpm"}
